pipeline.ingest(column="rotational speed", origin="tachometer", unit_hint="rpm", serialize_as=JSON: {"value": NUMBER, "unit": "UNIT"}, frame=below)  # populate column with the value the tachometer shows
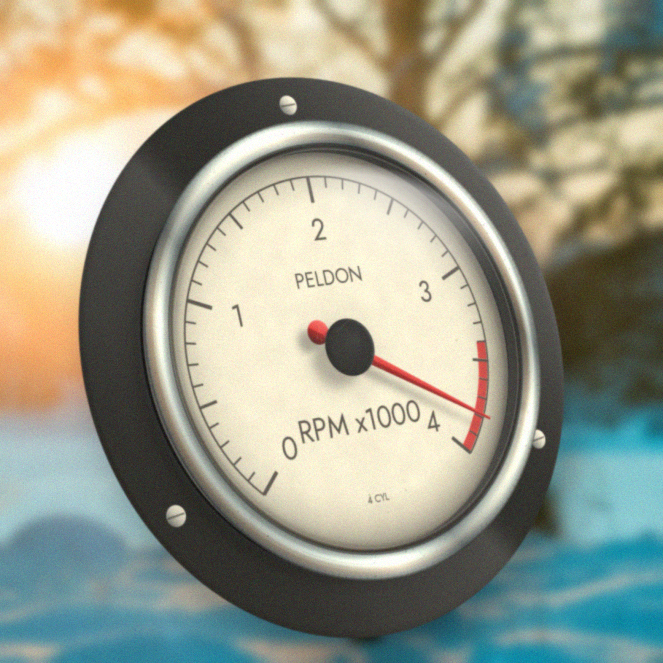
{"value": 3800, "unit": "rpm"}
